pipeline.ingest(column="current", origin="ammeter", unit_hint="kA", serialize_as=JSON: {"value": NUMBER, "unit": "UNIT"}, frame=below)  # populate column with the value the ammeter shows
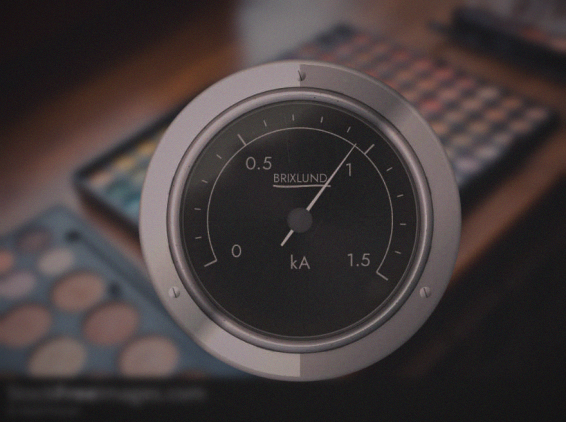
{"value": 0.95, "unit": "kA"}
